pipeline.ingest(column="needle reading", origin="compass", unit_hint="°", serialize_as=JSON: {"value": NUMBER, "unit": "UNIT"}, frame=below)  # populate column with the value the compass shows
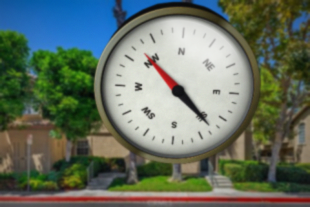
{"value": 315, "unit": "°"}
